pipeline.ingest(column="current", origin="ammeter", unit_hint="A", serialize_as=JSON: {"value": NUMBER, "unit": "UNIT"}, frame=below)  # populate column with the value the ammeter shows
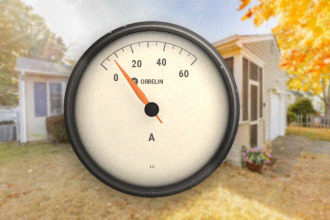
{"value": 7.5, "unit": "A"}
